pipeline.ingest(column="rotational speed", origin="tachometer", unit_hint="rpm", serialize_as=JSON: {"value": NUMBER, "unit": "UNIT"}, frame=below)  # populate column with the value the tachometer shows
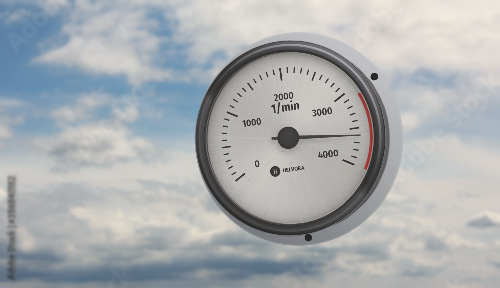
{"value": 3600, "unit": "rpm"}
